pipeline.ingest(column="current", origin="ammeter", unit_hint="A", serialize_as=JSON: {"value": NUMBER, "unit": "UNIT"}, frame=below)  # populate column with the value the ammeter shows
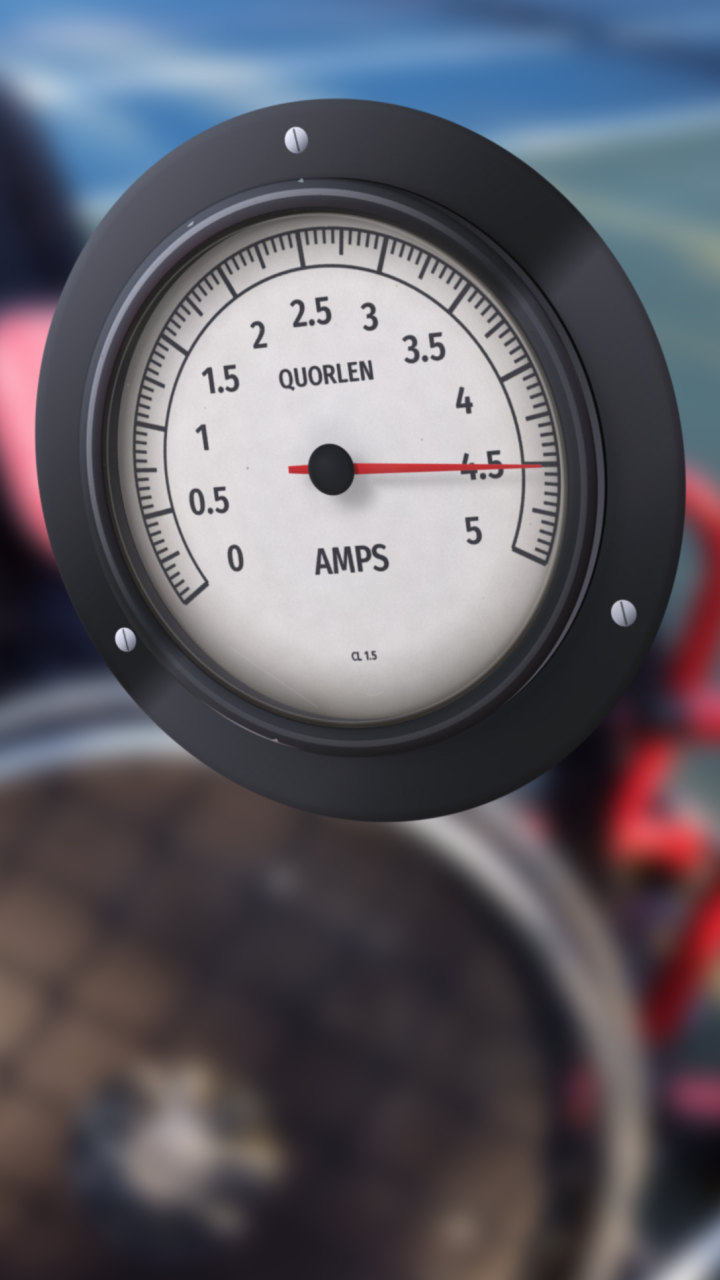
{"value": 4.5, "unit": "A"}
